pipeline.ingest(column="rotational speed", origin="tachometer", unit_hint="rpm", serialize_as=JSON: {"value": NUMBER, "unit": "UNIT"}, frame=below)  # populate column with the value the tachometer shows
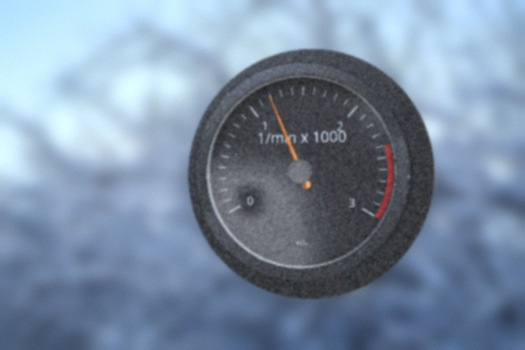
{"value": 1200, "unit": "rpm"}
